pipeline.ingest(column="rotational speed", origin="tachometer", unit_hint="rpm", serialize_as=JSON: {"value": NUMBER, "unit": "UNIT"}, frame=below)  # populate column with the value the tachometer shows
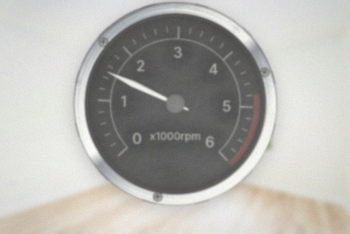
{"value": 1500, "unit": "rpm"}
